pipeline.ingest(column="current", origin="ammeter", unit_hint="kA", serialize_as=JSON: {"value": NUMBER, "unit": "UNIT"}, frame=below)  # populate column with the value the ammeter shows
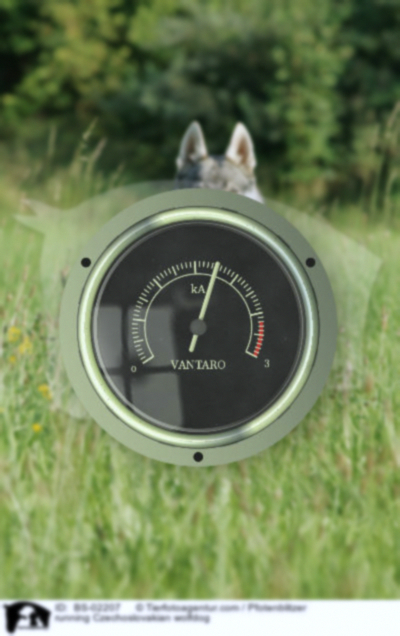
{"value": 1.75, "unit": "kA"}
